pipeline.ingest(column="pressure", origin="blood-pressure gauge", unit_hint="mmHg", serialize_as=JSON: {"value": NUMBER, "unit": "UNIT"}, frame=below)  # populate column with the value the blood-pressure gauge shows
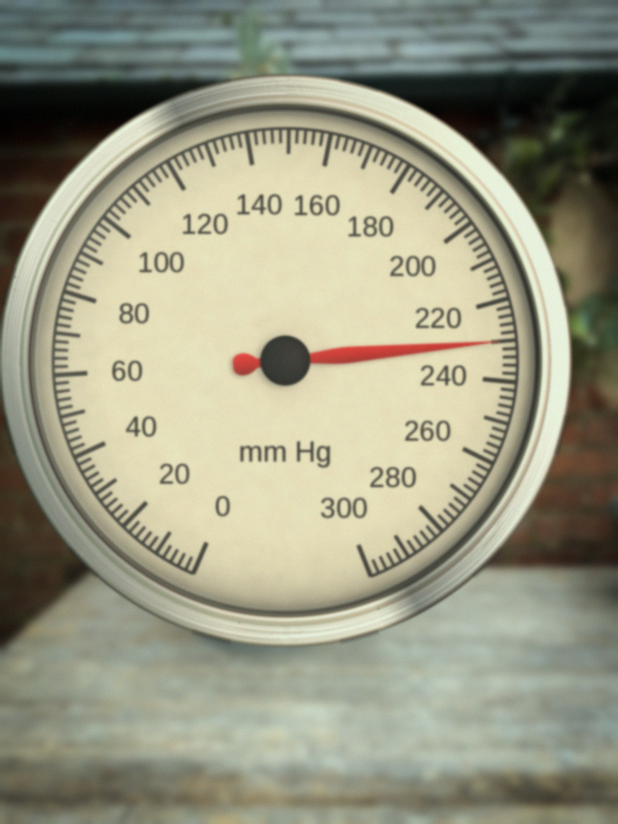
{"value": 230, "unit": "mmHg"}
